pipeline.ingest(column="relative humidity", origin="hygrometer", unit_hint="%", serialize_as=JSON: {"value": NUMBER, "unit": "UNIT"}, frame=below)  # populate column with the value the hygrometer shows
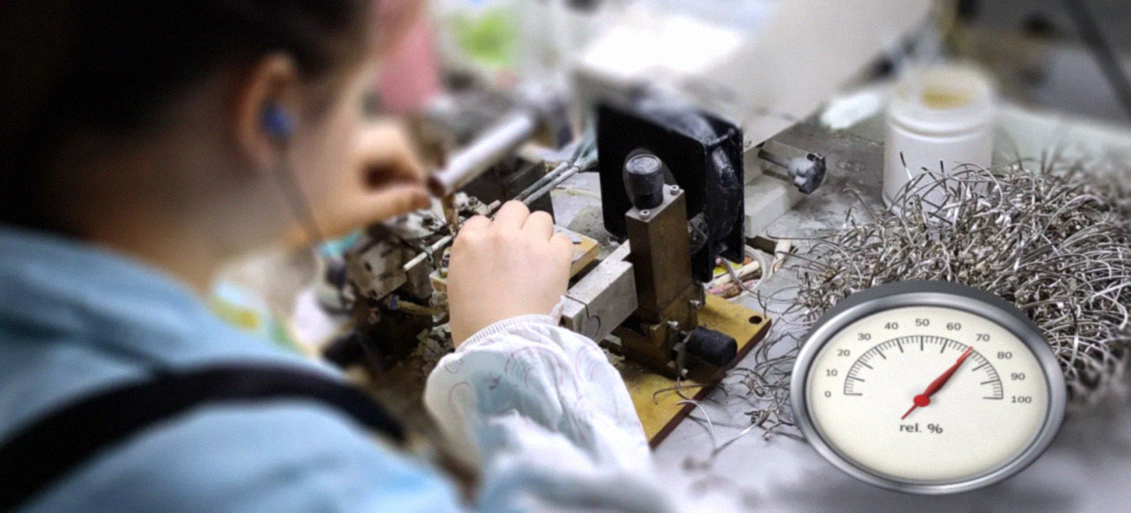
{"value": 70, "unit": "%"}
